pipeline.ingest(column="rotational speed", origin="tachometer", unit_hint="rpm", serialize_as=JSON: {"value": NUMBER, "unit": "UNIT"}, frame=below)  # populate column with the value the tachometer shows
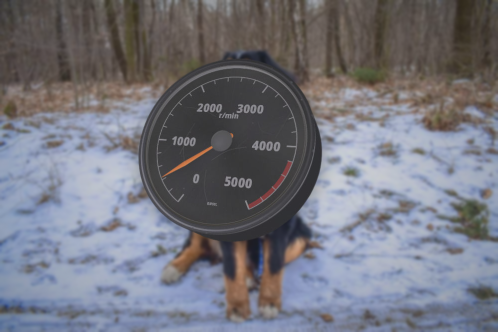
{"value": 400, "unit": "rpm"}
